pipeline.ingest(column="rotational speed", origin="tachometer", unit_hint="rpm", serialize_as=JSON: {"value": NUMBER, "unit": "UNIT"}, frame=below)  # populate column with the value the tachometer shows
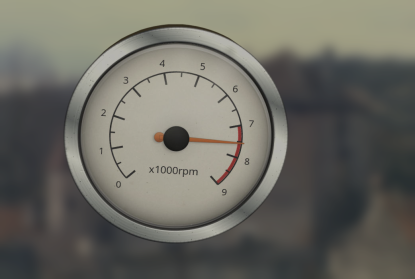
{"value": 7500, "unit": "rpm"}
